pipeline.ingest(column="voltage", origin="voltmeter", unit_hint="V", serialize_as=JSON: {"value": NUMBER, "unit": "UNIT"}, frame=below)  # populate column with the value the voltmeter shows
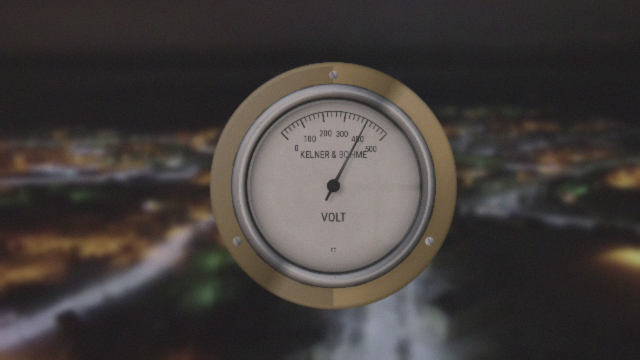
{"value": 400, "unit": "V"}
